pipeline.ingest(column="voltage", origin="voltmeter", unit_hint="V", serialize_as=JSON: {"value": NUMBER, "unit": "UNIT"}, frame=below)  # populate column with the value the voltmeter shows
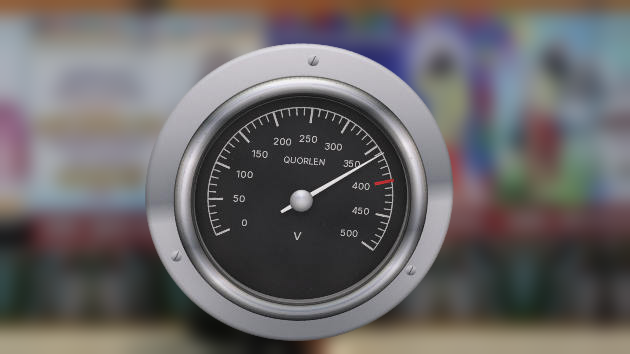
{"value": 360, "unit": "V"}
